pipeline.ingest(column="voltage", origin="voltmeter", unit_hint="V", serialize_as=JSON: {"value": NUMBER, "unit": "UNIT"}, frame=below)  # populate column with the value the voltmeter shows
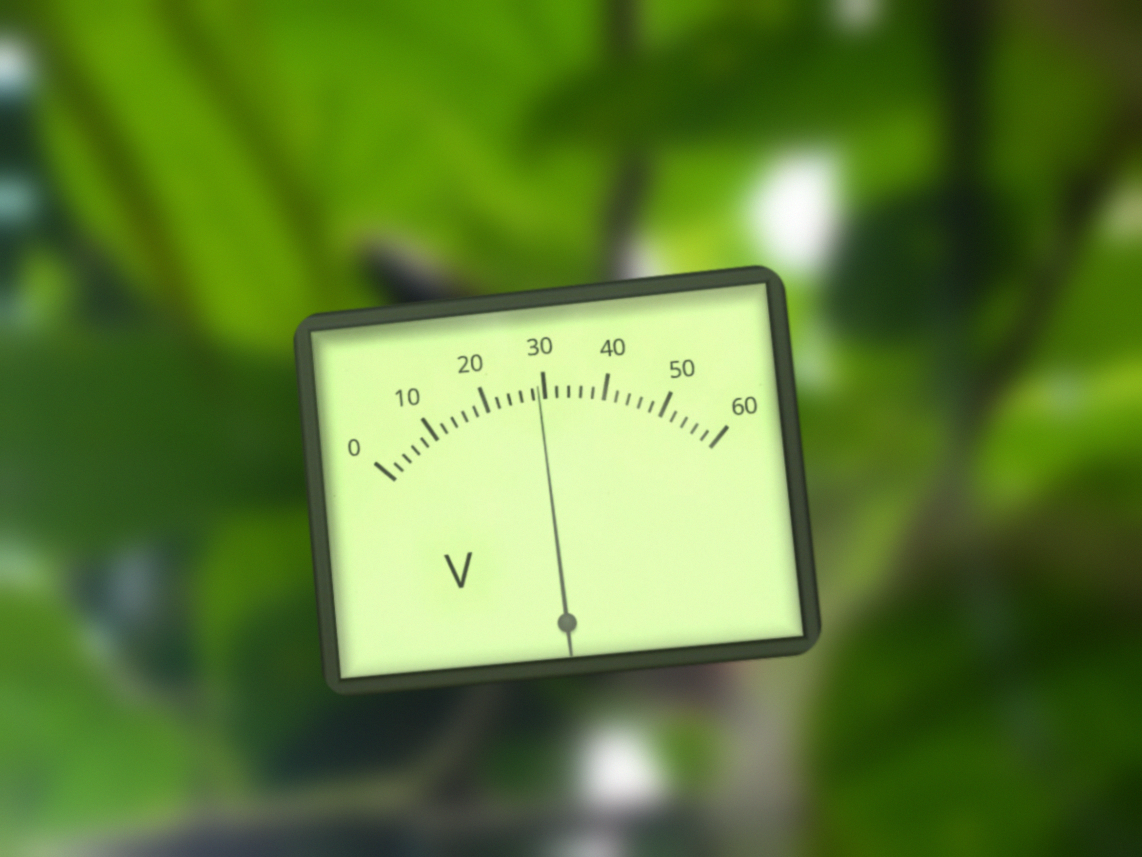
{"value": 29, "unit": "V"}
